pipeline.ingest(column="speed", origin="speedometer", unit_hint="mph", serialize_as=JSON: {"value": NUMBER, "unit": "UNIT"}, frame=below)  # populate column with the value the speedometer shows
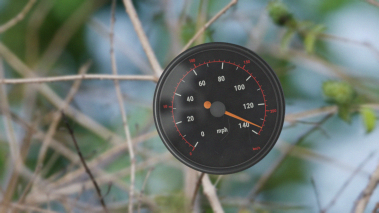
{"value": 135, "unit": "mph"}
